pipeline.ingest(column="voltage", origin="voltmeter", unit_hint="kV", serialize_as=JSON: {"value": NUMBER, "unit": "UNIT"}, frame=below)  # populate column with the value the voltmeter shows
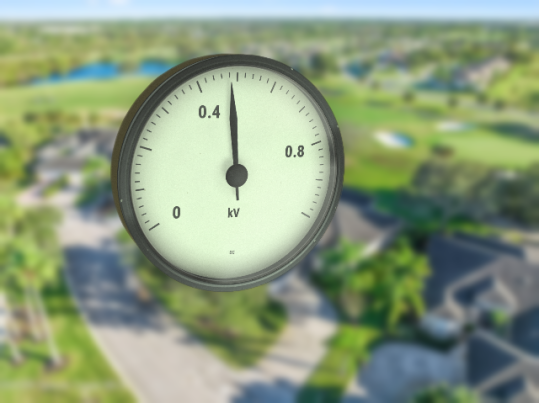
{"value": 0.48, "unit": "kV"}
